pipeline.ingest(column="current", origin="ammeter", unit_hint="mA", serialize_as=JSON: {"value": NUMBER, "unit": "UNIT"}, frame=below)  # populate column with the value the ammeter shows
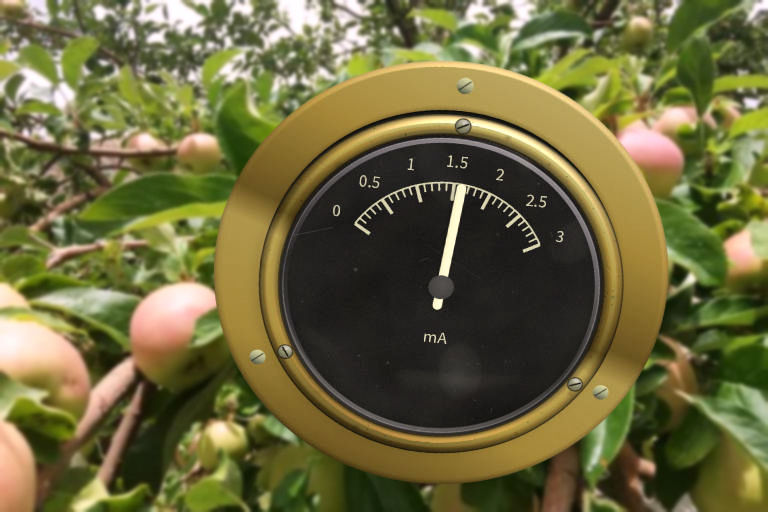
{"value": 1.6, "unit": "mA"}
